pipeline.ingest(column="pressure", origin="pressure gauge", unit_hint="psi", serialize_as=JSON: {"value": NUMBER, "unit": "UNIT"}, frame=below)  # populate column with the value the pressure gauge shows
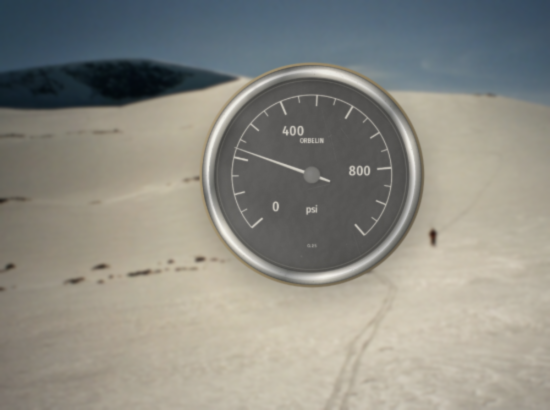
{"value": 225, "unit": "psi"}
